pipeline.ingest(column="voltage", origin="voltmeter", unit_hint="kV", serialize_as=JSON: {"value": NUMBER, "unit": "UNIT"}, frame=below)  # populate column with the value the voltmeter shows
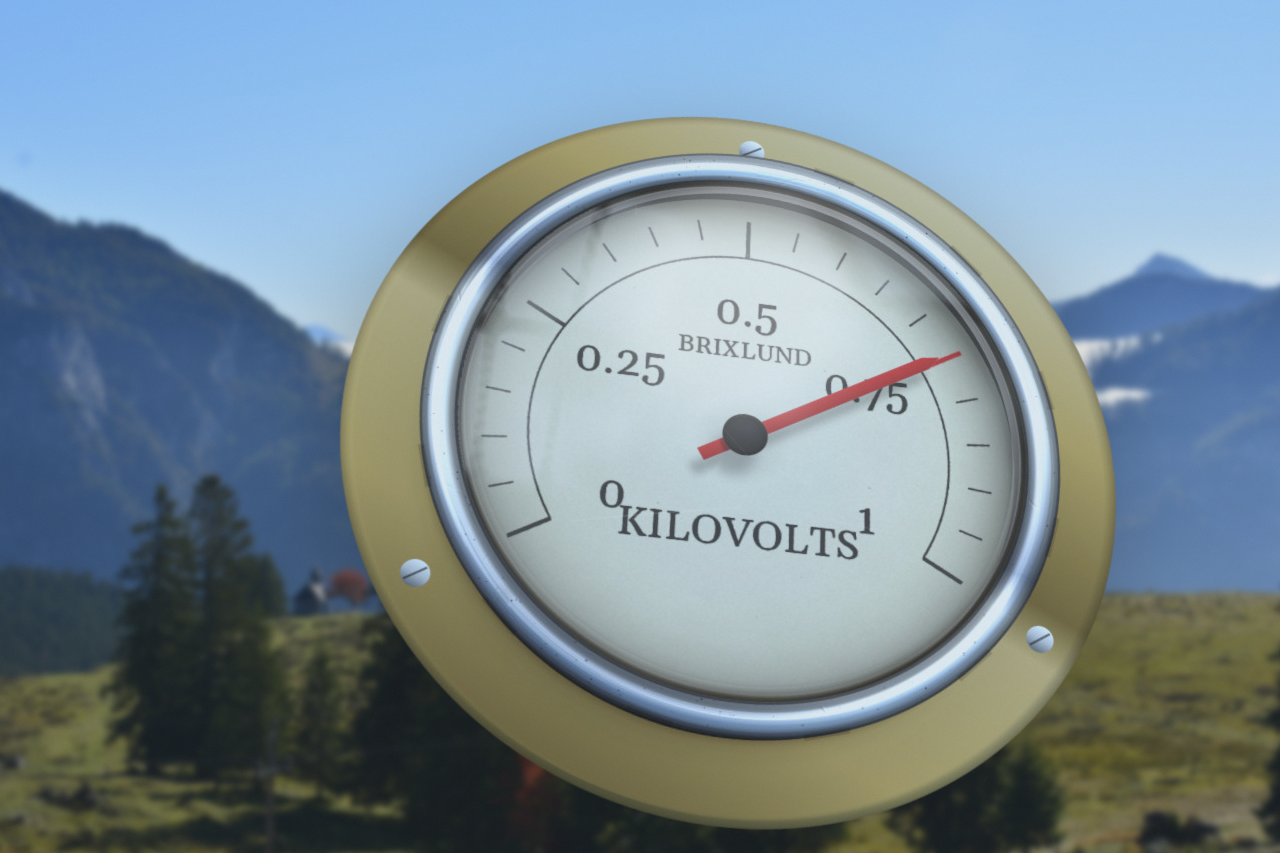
{"value": 0.75, "unit": "kV"}
